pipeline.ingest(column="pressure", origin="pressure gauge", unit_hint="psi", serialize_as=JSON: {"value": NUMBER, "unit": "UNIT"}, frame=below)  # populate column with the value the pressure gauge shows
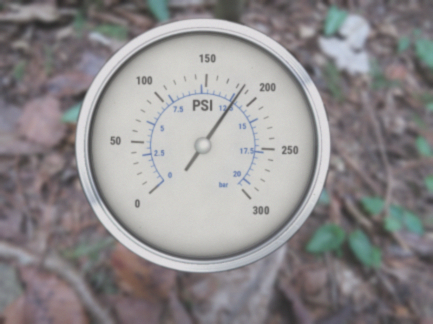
{"value": 185, "unit": "psi"}
